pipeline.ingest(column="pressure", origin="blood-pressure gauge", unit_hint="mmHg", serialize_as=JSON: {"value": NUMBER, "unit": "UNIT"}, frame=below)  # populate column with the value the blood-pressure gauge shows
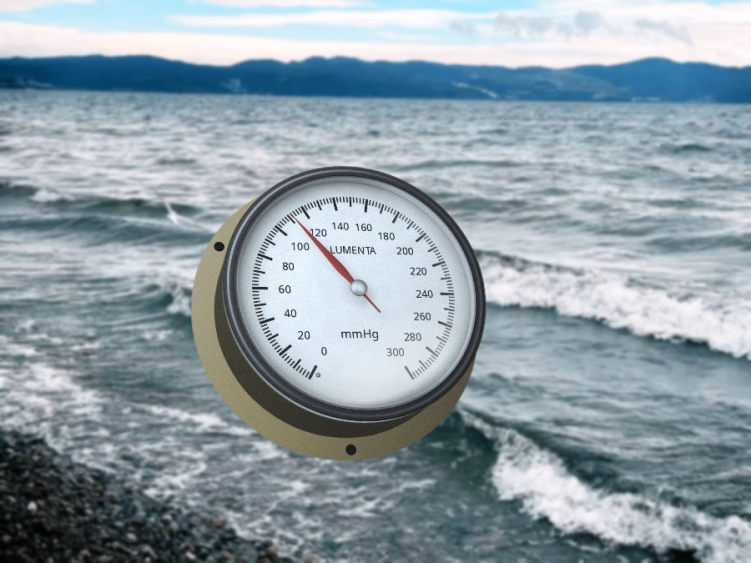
{"value": 110, "unit": "mmHg"}
